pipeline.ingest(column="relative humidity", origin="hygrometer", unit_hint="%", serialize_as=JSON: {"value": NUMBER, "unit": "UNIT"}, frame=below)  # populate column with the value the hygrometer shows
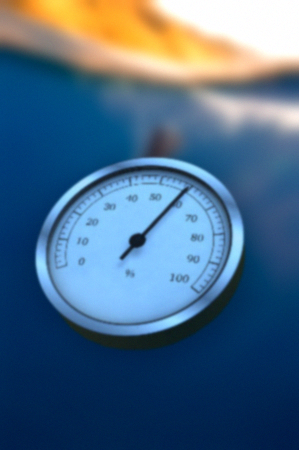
{"value": 60, "unit": "%"}
